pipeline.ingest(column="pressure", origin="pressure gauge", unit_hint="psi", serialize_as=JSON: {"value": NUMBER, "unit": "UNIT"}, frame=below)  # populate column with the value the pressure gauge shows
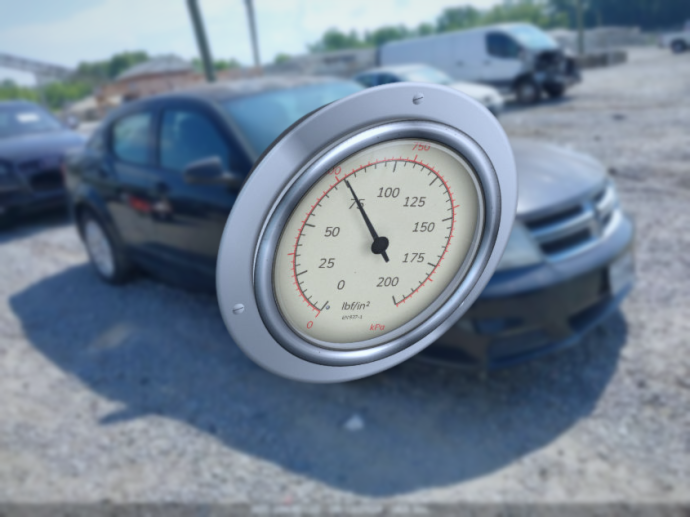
{"value": 75, "unit": "psi"}
